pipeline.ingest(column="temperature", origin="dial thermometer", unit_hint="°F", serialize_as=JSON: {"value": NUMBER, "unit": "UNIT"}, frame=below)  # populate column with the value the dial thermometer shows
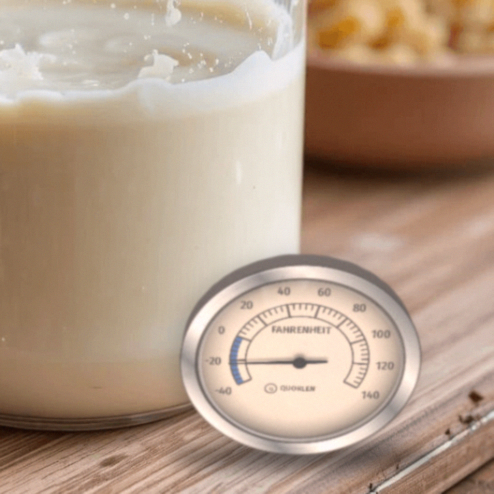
{"value": -20, "unit": "°F"}
